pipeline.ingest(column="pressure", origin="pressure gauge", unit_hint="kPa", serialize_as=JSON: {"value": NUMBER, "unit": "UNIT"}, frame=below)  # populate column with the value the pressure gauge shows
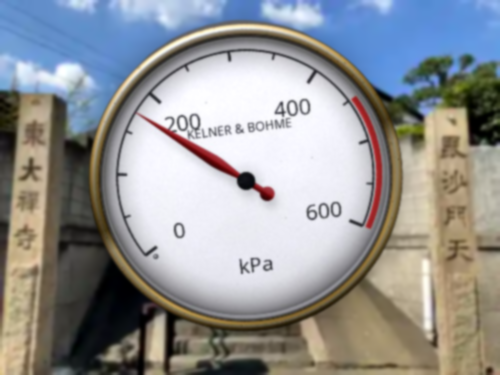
{"value": 175, "unit": "kPa"}
